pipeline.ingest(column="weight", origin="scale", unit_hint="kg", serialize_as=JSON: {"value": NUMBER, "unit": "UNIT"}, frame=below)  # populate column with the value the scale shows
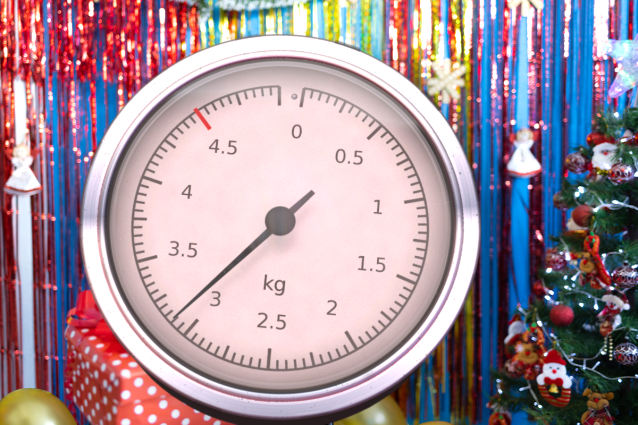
{"value": 3.1, "unit": "kg"}
